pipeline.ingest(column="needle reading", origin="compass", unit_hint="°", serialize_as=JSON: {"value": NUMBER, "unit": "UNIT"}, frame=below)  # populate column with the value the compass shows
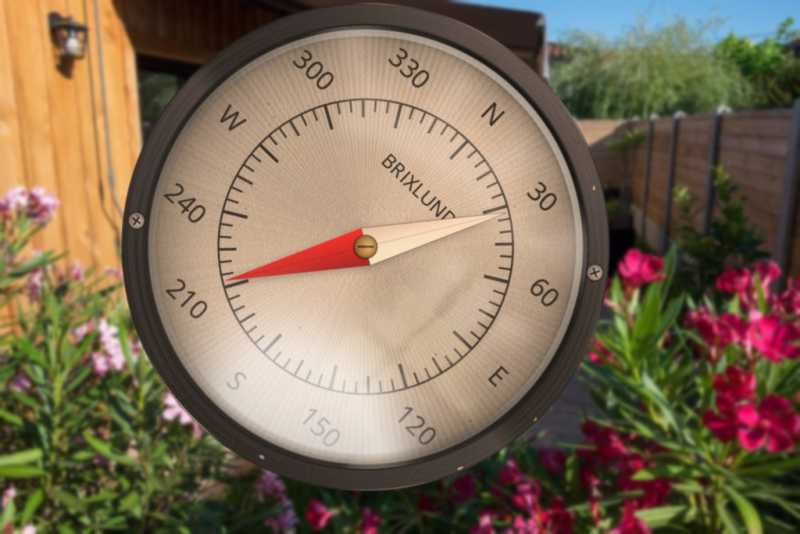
{"value": 212.5, "unit": "°"}
